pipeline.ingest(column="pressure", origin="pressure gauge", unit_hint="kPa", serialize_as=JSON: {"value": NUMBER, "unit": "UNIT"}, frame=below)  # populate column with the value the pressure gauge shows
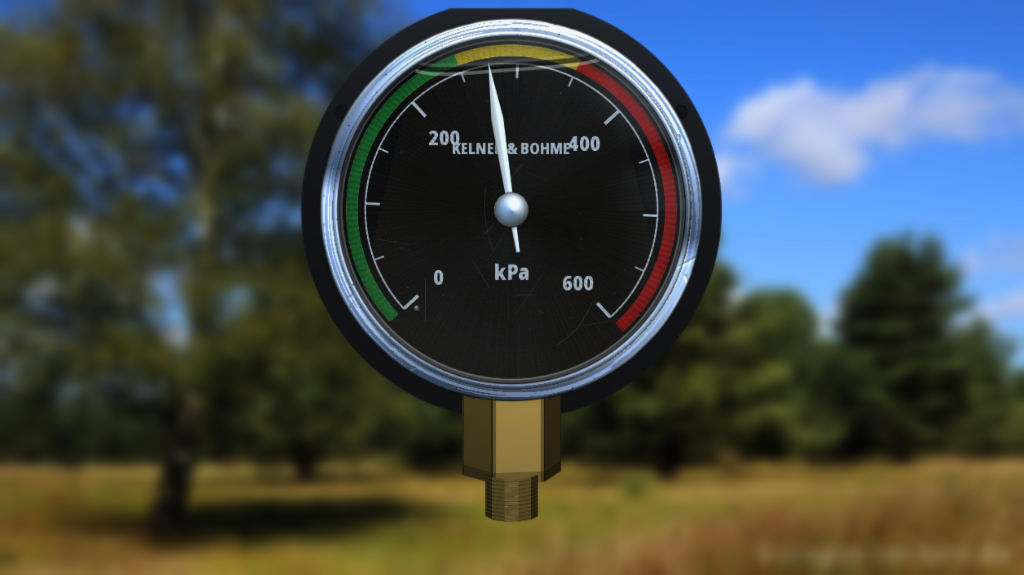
{"value": 275, "unit": "kPa"}
